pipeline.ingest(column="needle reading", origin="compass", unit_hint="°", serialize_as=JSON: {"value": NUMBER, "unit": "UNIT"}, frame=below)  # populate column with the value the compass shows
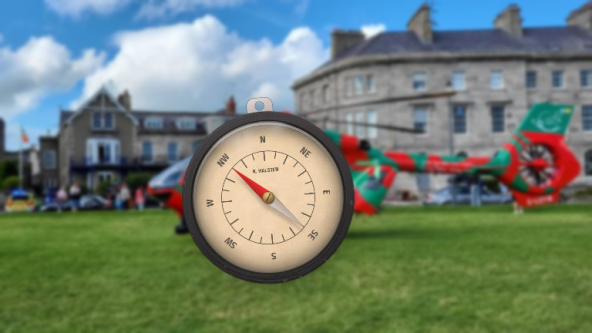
{"value": 315, "unit": "°"}
